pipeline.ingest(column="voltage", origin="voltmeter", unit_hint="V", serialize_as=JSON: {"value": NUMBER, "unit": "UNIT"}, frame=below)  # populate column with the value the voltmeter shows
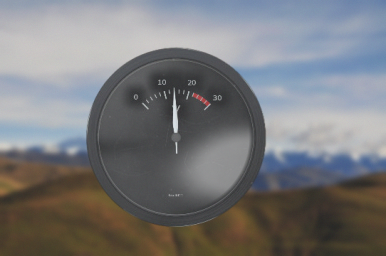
{"value": 14, "unit": "V"}
